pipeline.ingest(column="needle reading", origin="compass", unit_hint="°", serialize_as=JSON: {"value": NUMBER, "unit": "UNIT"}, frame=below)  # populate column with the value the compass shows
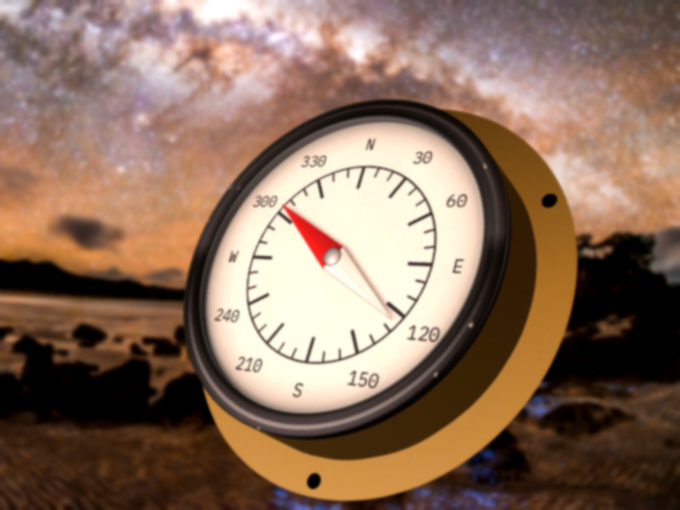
{"value": 305, "unit": "°"}
